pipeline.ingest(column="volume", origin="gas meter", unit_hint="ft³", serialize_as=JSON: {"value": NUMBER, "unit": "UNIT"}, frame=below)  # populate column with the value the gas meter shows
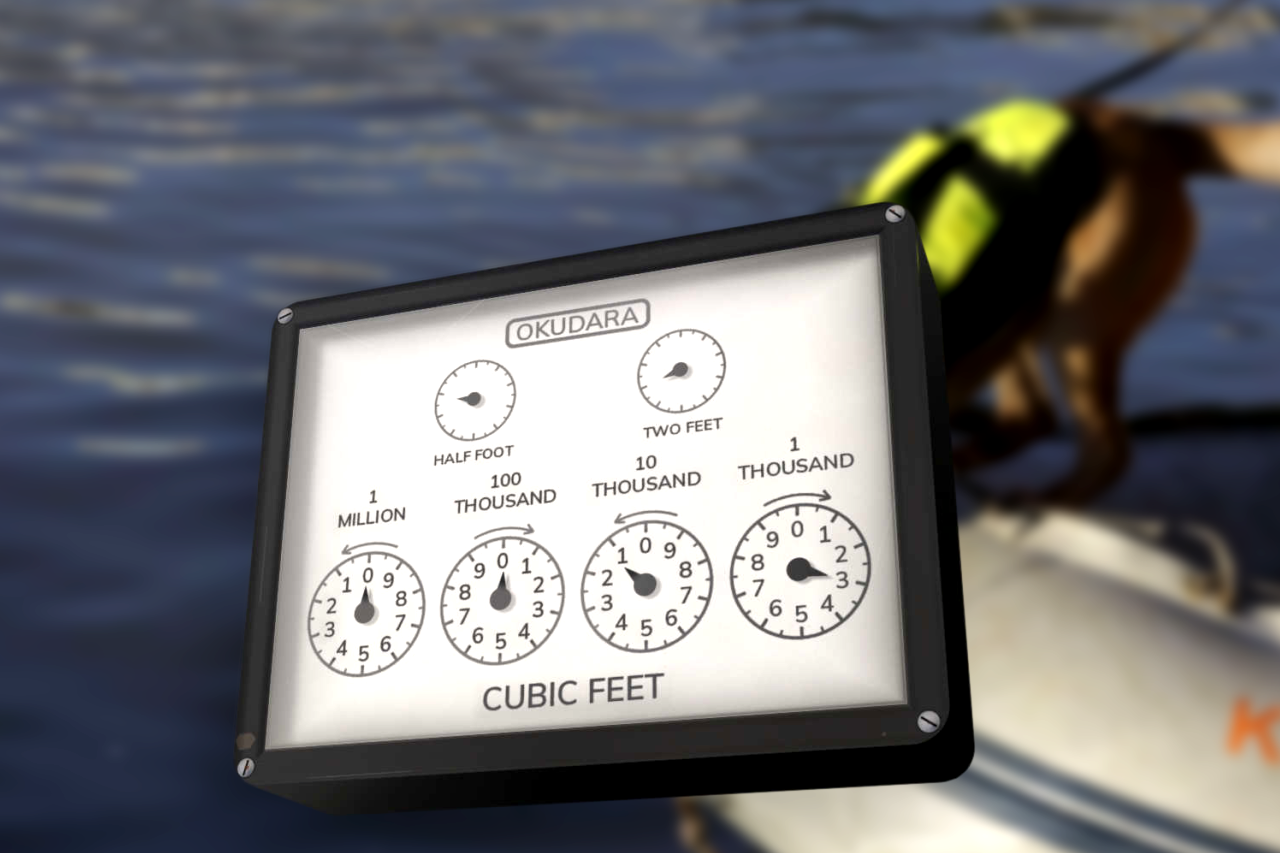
{"value": 1300, "unit": "ft³"}
